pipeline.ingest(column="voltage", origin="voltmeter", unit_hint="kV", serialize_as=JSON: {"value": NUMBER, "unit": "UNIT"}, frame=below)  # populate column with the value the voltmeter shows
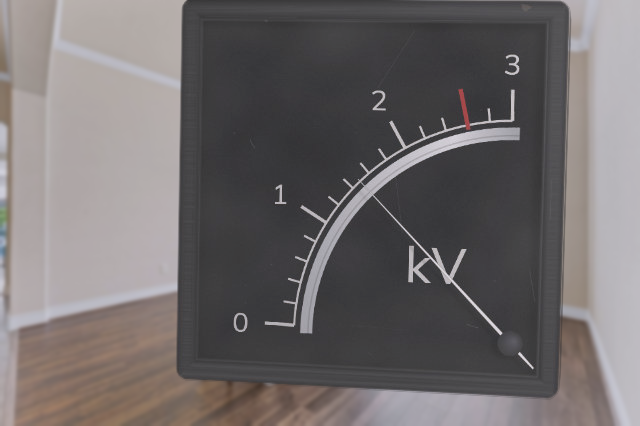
{"value": 1.5, "unit": "kV"}
